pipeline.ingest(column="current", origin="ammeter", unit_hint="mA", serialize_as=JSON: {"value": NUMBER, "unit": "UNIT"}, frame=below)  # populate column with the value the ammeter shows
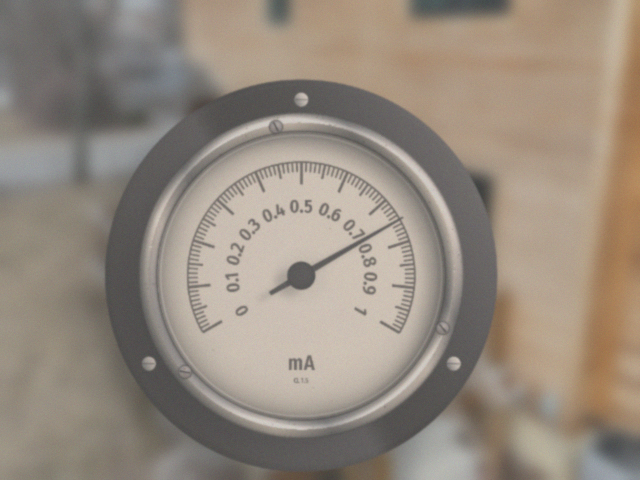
{"value": 0.75, "unit": "mA"}
